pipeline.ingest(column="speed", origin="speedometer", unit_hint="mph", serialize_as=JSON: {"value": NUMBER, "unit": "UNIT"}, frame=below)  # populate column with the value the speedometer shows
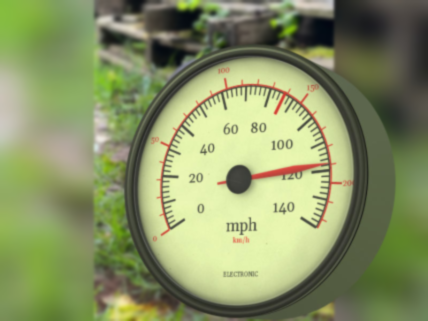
{"value": 118, "unit": "mph"}
